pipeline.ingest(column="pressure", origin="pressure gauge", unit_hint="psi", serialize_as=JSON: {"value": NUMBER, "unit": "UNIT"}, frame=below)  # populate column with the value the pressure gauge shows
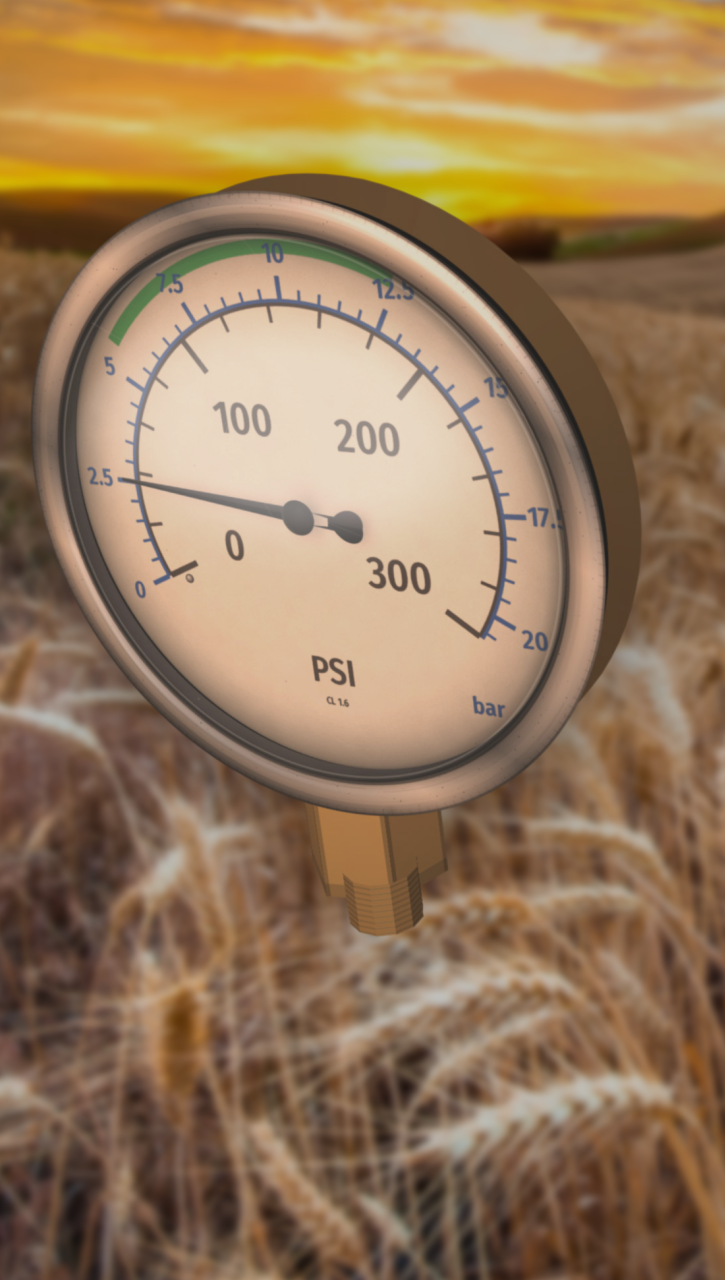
{"value": 40, "unit": "psi"}
